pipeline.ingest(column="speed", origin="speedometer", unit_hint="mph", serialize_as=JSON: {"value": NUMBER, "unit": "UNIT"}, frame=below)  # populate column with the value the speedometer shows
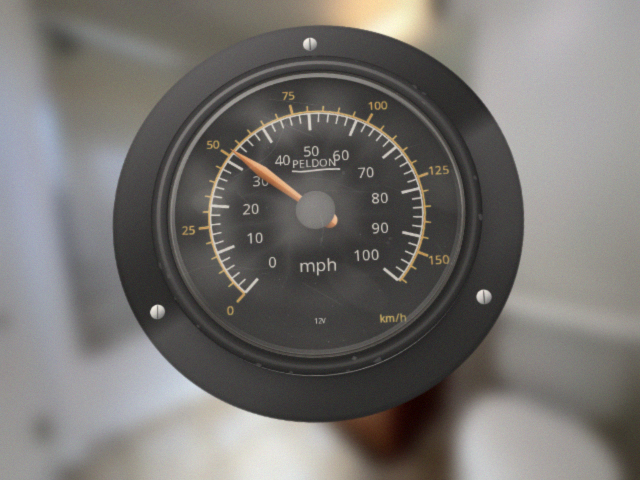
{"value": 32, "unit": "mph"}
